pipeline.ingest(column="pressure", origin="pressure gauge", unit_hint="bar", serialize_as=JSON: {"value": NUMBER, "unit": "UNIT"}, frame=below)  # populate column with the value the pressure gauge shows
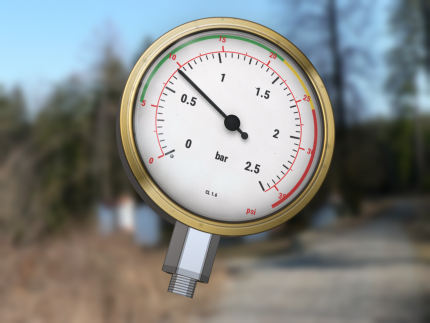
{"value": 0.65, "unit": "bar"}
